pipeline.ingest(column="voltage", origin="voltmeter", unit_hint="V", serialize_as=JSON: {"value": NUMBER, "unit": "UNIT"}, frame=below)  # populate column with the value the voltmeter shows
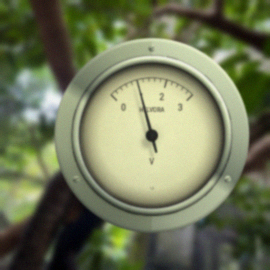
{"value": 1, "unit": "V"}
